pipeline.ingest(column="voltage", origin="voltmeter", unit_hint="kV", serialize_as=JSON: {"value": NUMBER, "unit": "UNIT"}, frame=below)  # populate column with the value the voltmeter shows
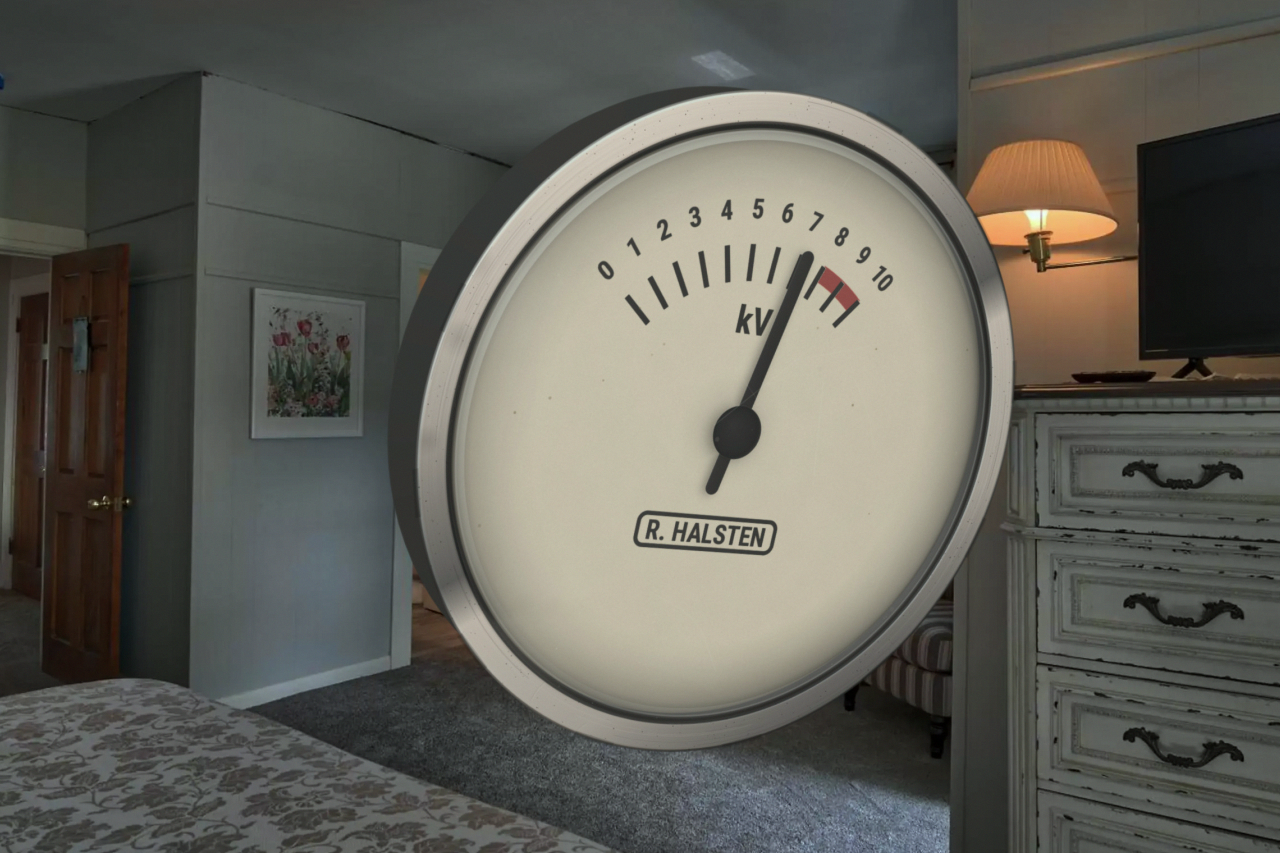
{"value": 7, "unit": "kV"}
